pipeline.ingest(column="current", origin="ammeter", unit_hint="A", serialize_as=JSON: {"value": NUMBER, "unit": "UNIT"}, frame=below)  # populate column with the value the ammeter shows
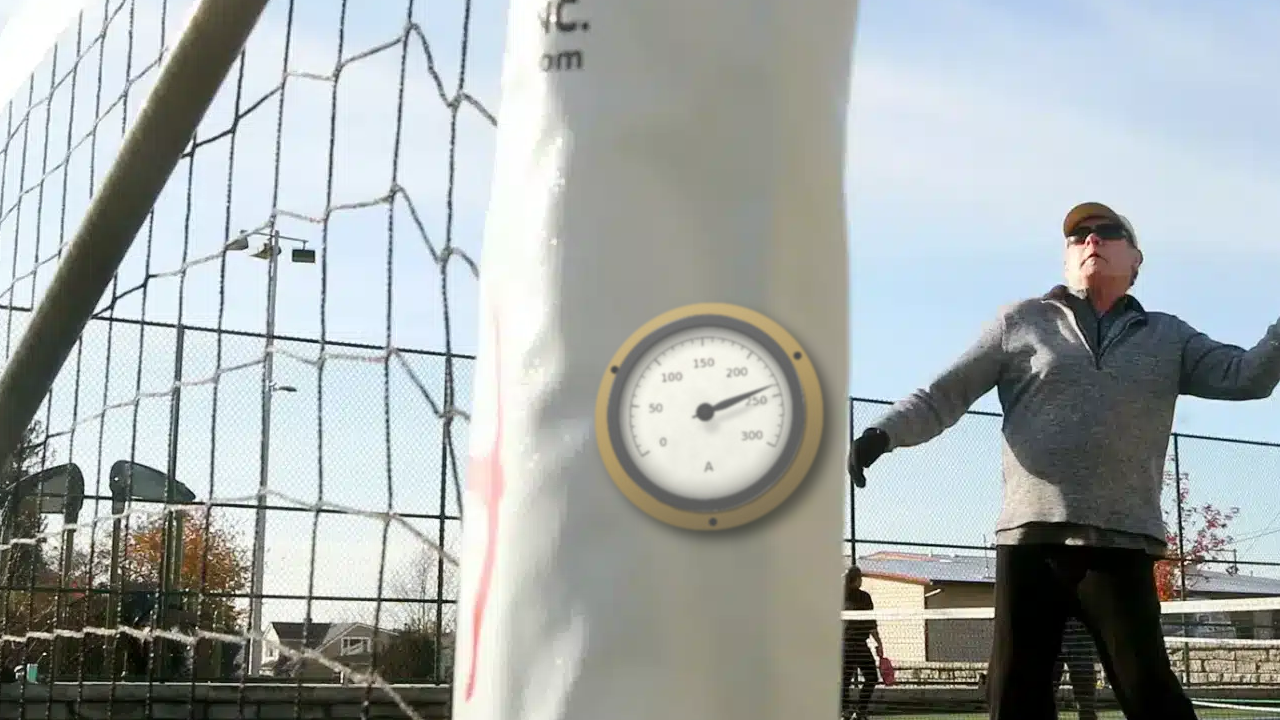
{"value": 240, "unit": "A"}
